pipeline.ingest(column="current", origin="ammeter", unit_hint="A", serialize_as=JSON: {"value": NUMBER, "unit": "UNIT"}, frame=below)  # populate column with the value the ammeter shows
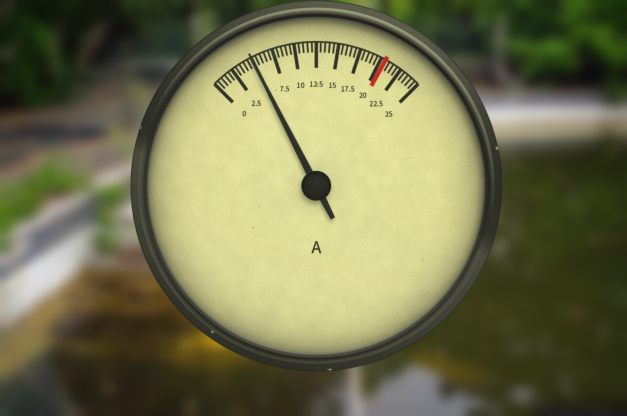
{"value": 5, "unit": "A"}
